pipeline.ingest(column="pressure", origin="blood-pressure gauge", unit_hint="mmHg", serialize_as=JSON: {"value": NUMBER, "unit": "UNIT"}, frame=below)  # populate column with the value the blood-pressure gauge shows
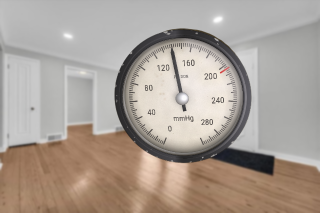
{"value": 140, "unit": "mmHg"}
